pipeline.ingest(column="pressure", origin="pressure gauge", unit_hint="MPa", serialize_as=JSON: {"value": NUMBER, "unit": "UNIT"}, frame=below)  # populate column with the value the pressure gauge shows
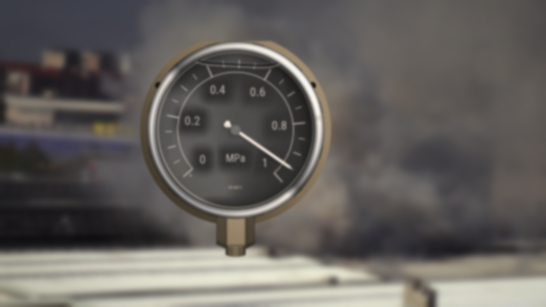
{"value": 0.95, "unit": "MPa"}
